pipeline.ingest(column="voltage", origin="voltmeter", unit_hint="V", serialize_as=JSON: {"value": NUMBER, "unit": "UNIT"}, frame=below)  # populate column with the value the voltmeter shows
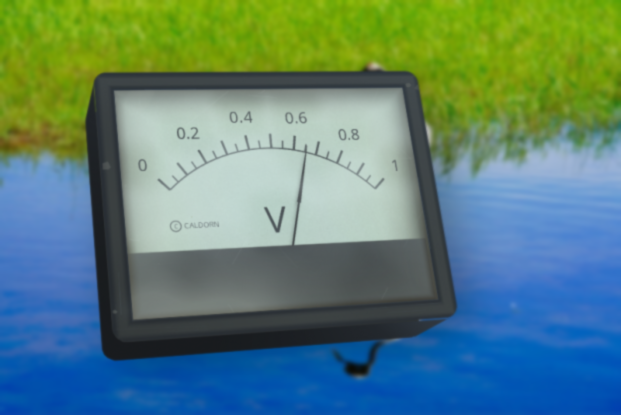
{"value": 0.65, "unit": "V"}
